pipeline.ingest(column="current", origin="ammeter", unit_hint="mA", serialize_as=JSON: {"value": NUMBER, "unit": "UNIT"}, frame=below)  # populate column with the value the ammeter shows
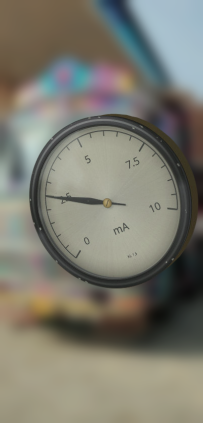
{"value": 2.5, "unit": "mA"}
